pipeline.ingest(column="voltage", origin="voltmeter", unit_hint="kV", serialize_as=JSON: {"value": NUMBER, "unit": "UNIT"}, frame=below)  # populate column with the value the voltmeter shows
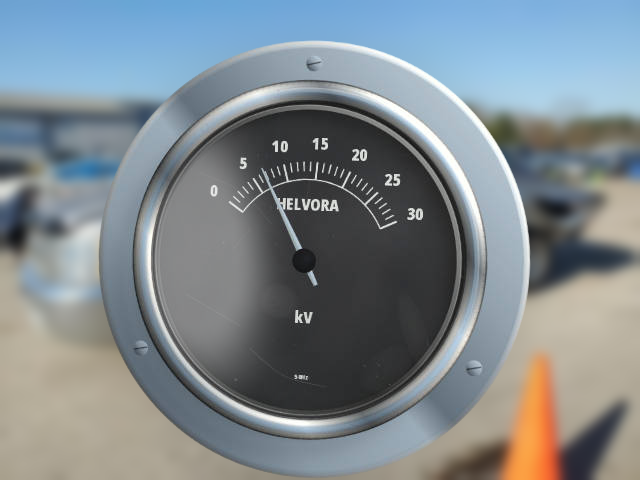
{"value": 7, "unit": "kV"}
